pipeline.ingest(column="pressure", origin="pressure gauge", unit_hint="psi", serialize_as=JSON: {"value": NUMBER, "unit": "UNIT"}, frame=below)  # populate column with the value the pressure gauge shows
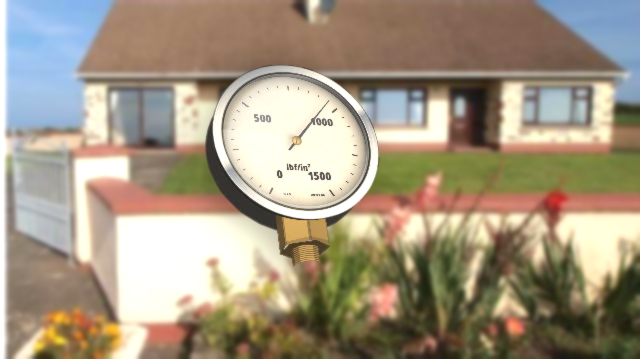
{"value": 950, "unit": "psi"}
